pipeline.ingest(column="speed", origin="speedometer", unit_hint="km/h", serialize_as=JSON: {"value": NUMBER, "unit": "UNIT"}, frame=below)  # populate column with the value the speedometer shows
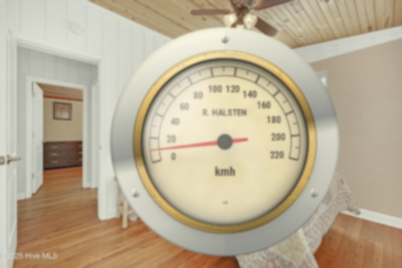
{"value": 10, "unit": "km/h"}
